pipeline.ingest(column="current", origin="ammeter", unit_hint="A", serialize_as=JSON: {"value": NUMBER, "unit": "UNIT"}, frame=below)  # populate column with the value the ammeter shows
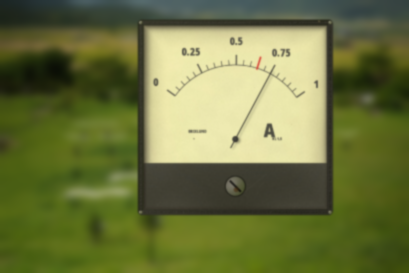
{"value": 0.75, "unit": "A"}
